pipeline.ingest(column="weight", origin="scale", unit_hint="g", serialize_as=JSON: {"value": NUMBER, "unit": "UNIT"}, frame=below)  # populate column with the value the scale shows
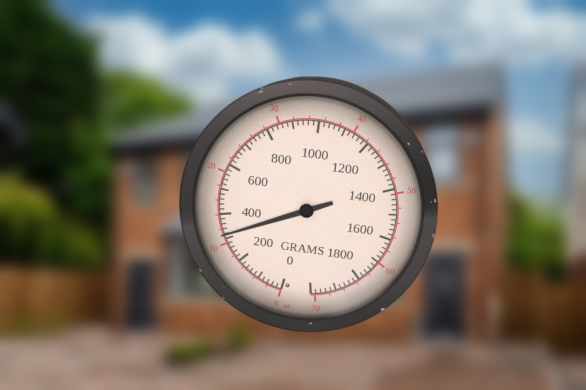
{"value": 320, "unit": "g"}
